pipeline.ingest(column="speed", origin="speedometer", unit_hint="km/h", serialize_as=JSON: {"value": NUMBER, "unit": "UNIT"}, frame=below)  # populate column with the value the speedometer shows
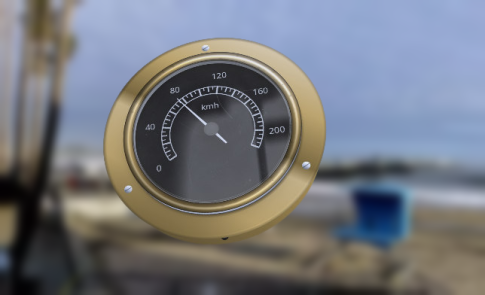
{"value": 75, "unit": "km/h"}
